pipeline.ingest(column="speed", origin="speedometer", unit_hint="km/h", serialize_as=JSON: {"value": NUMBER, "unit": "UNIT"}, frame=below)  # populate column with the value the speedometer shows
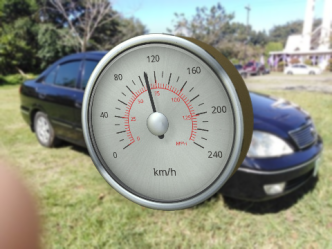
{"value": 110, "unit": "km/h"}
